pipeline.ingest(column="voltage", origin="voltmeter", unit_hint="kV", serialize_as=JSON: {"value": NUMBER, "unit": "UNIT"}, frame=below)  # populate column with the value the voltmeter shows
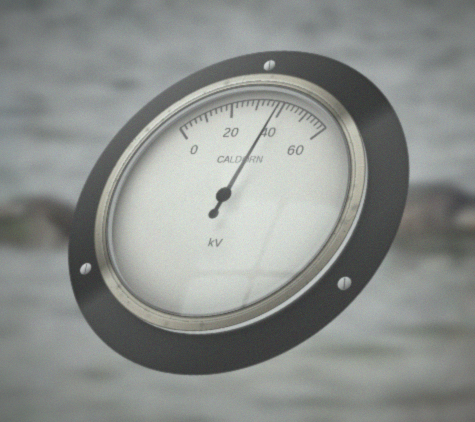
{"value": 40, "unit": "kV"}
